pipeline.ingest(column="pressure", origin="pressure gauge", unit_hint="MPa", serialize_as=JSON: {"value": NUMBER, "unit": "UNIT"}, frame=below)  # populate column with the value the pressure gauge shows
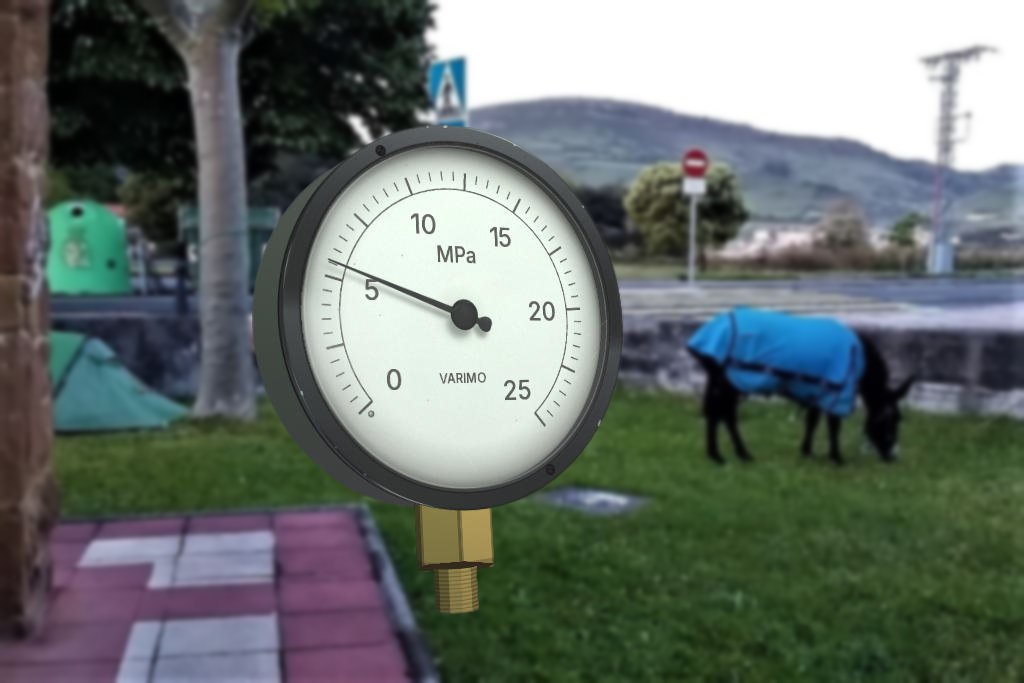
{"value": 5.5, "unit": "MPa"}
